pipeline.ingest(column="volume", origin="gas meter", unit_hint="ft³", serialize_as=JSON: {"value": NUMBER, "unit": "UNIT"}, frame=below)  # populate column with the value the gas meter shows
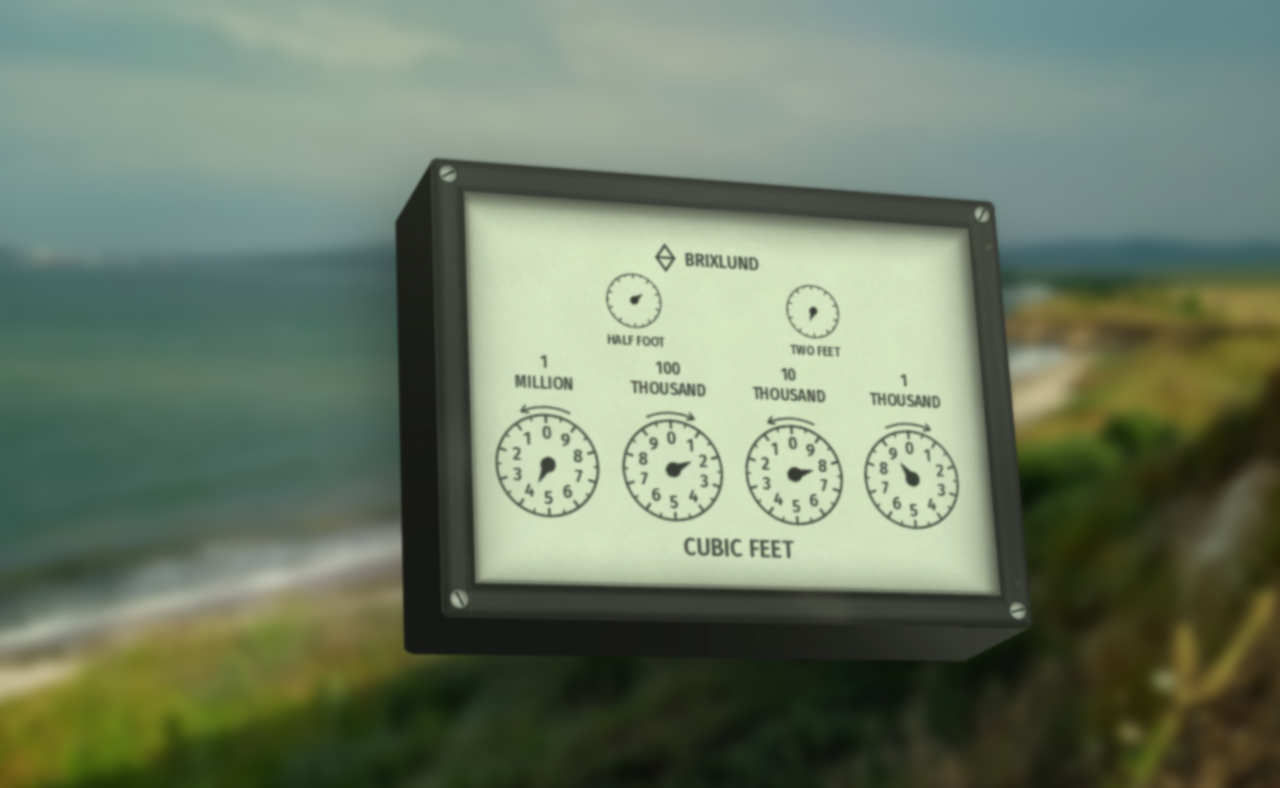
{"value": 417900, "unit": "ft³"}
